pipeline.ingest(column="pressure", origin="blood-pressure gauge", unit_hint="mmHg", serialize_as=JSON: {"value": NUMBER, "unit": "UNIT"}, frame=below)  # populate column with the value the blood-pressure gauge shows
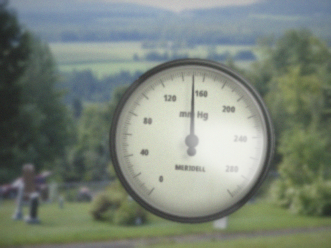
{"value": 150, "unit": "mmHg"}
